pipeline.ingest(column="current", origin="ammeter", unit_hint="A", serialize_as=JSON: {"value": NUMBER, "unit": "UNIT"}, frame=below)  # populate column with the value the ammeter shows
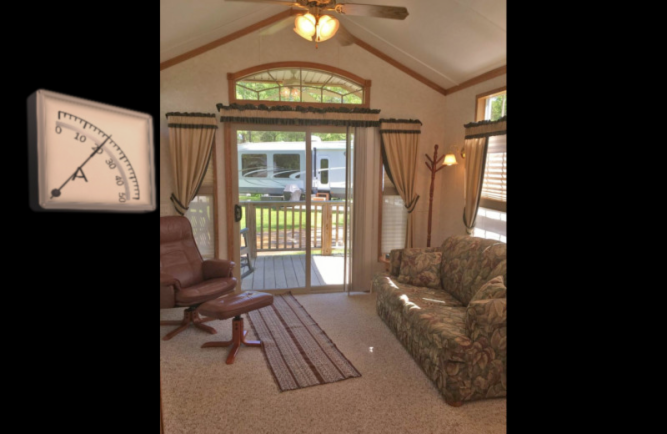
{"value": 20, "unit": "A"}
